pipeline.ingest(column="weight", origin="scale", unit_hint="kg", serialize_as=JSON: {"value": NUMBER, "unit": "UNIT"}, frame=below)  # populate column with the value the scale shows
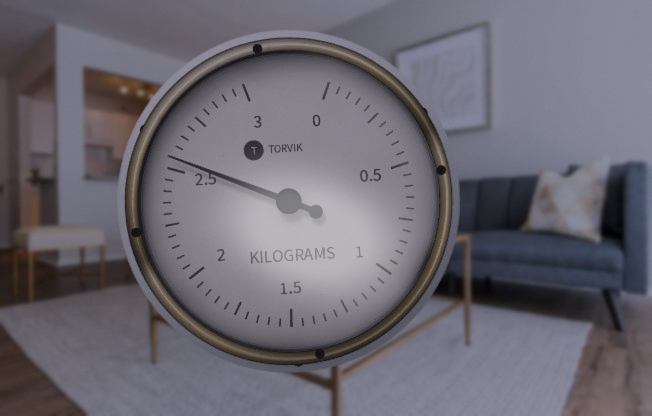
{"value": 2.55, "unit": "kg"}
